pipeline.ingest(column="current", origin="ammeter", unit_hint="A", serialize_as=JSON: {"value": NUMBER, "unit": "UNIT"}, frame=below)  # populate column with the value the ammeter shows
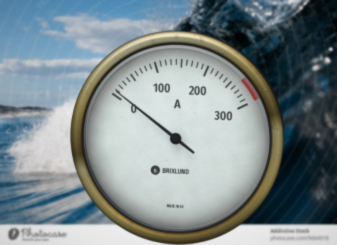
{"value": 10, "unit": "A"}
